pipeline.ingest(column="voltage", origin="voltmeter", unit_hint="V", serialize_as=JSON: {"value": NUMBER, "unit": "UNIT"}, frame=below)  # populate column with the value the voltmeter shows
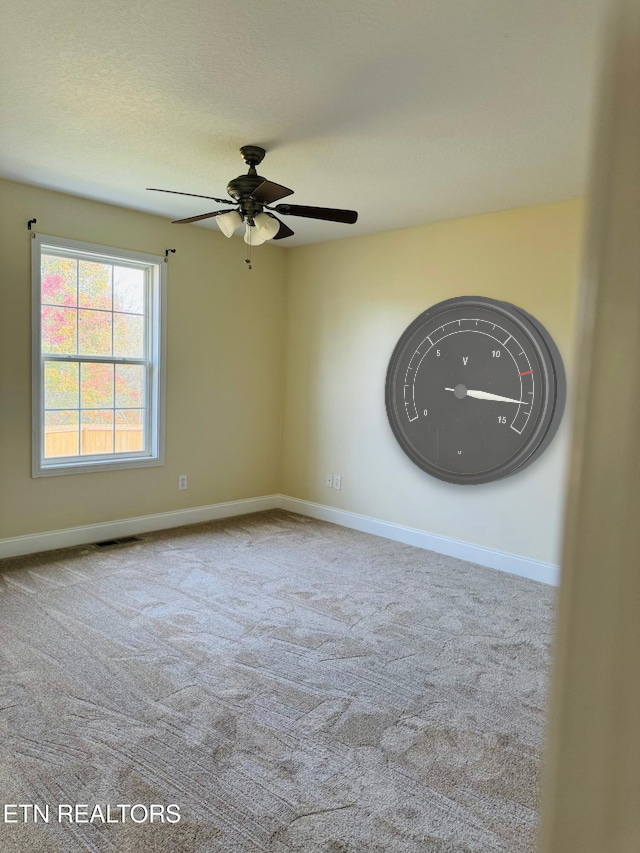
{"value": 13.5, "unit": "V"}
